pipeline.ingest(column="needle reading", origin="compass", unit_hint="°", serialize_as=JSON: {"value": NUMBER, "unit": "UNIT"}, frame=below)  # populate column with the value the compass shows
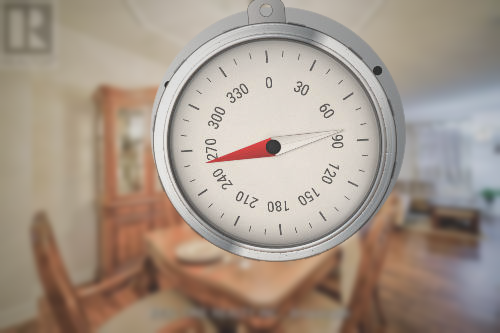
{"value": 260, "unit": "°"}
